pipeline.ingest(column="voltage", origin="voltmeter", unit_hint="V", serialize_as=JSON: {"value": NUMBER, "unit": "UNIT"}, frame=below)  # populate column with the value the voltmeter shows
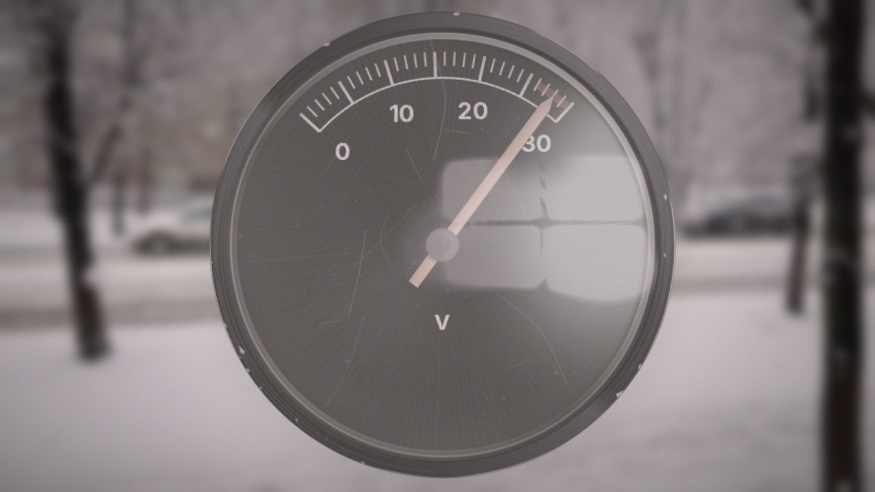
{"value": 28, "unit": "V"}
